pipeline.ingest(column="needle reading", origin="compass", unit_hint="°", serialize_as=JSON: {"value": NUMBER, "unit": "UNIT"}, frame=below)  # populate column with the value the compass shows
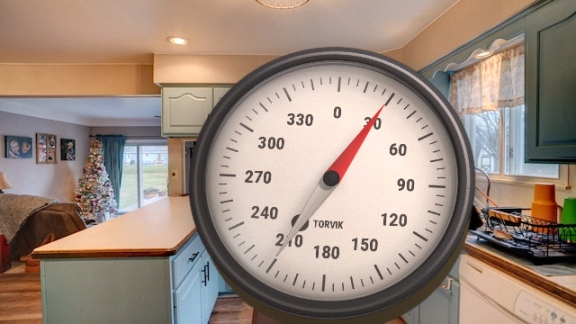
{"value": 30, "unit": "°"}
